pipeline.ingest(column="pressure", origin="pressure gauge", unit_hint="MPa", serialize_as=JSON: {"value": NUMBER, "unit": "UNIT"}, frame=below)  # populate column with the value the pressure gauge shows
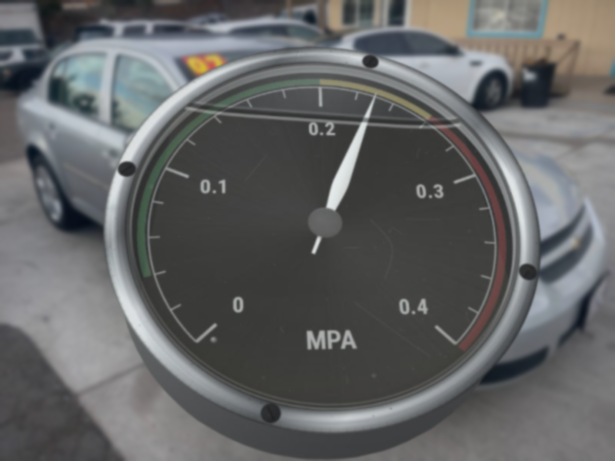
{"value": 0.23, "unit": "MPa"}
